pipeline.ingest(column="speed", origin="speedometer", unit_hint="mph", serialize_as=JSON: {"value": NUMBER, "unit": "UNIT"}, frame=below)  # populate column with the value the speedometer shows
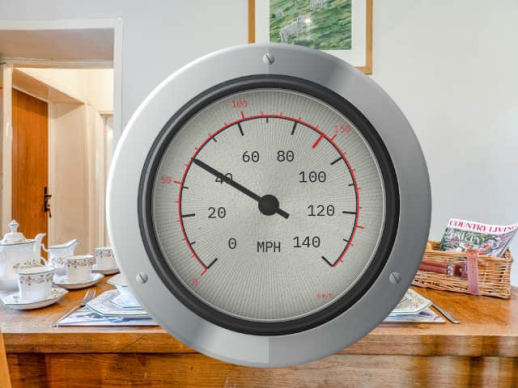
{"value": 40, "unit": "mph"}
